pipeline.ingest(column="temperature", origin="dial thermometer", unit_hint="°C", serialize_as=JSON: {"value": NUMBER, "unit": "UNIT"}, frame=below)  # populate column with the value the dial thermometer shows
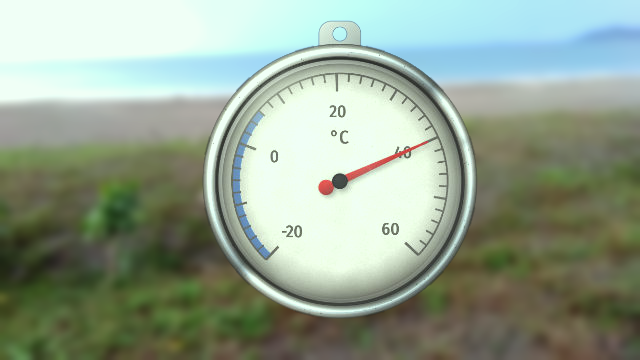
{"value": 40, "unit": "°C"}
